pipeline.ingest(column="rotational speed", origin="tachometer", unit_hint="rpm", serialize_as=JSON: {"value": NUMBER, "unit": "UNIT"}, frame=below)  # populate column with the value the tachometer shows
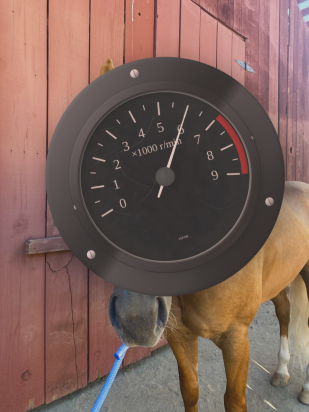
{"value": 6000, "unit": "rpm"}
